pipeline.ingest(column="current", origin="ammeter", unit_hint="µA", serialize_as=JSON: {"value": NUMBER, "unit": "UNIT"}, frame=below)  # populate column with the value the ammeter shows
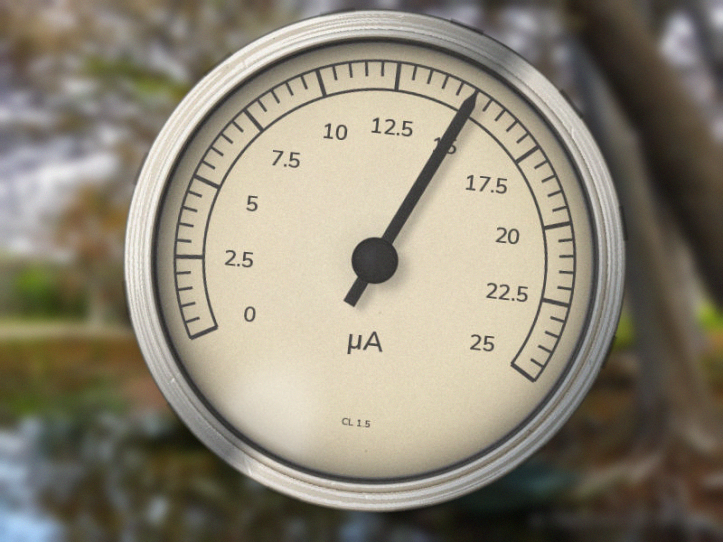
{"value": 15, "unit": "µA"}
